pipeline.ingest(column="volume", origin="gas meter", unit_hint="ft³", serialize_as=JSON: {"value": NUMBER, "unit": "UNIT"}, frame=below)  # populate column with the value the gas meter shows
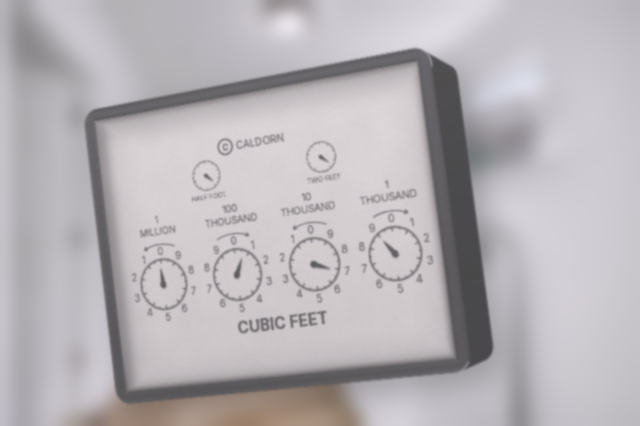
{"value": 6900, "unit": "ft³"}
